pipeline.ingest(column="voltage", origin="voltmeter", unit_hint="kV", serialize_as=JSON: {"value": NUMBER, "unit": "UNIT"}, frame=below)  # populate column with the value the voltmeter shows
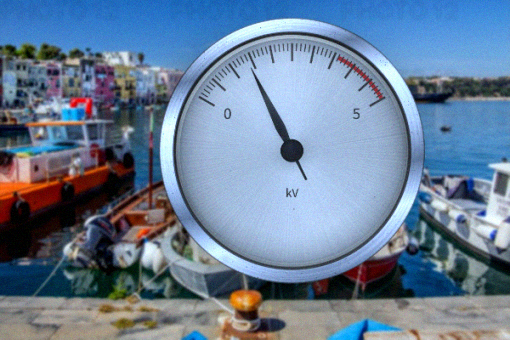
{"value": 1.4, "unit": "kV"}
